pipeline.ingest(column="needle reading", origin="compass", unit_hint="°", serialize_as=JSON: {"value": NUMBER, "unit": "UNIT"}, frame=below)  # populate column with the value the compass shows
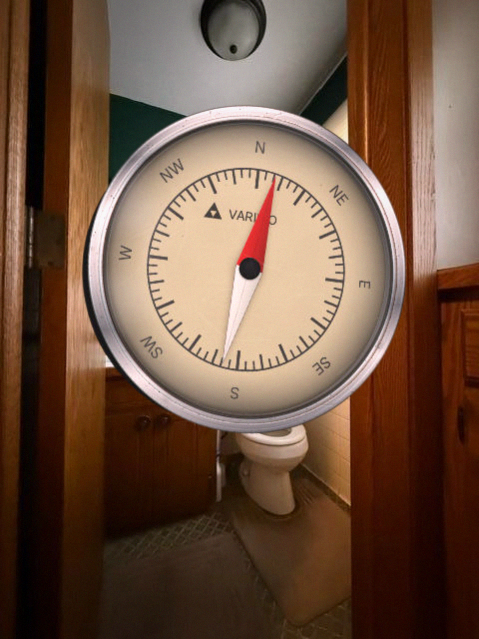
{"value": 10, "unit": "°"}
